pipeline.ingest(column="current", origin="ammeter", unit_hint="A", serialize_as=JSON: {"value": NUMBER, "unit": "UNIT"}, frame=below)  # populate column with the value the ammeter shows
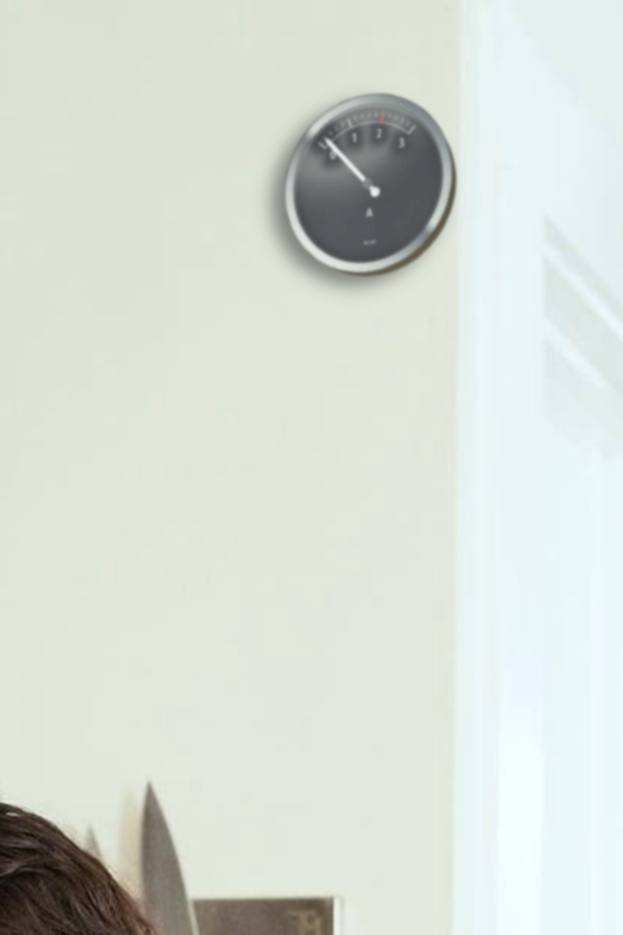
{"value": 0.2, "unit": "A"}
